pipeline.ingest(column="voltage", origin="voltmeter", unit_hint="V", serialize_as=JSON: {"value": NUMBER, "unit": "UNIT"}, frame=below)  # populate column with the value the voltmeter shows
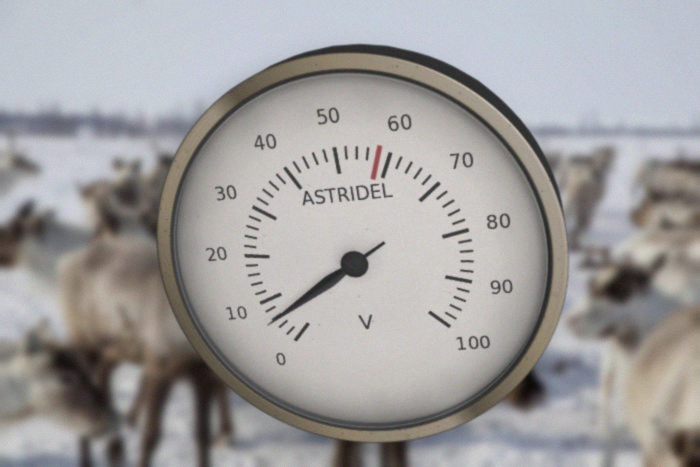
{"value": 6, "unit": "V"}
